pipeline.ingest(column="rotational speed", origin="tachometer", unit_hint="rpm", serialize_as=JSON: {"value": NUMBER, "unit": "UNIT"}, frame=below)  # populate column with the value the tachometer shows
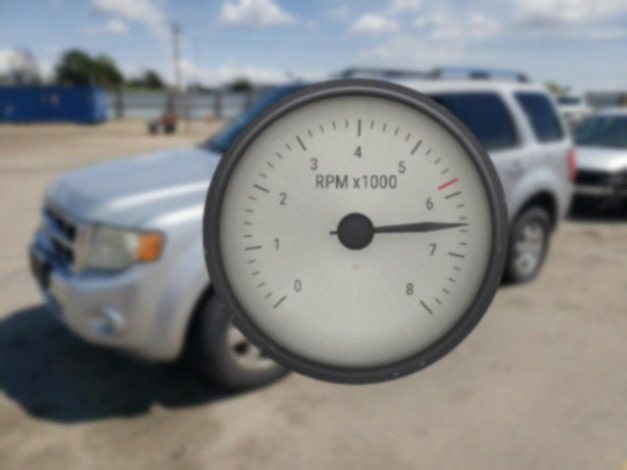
{"value": 6500, "unit": "rpm"}
